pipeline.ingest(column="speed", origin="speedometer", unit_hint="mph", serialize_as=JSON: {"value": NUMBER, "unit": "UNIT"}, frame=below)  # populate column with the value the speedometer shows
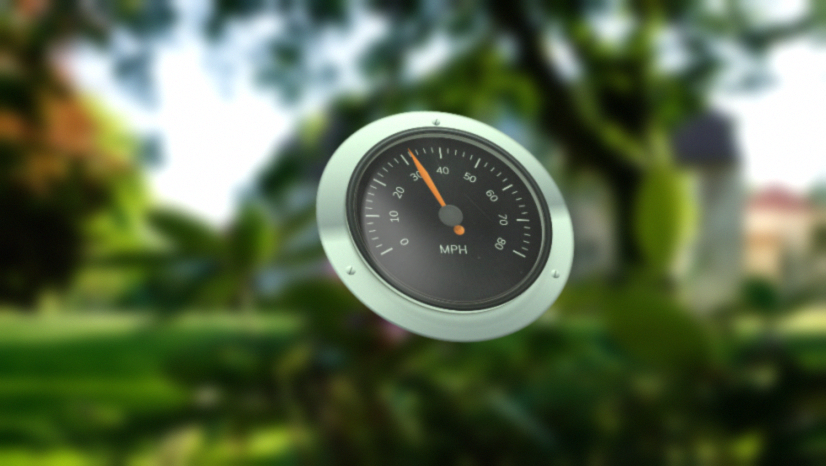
{"value": 32, "unit": "mph"}
